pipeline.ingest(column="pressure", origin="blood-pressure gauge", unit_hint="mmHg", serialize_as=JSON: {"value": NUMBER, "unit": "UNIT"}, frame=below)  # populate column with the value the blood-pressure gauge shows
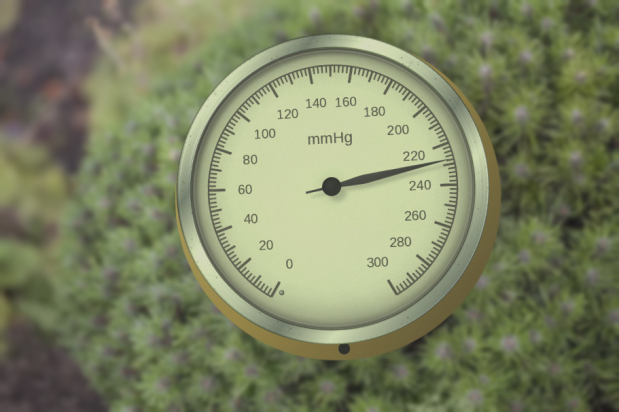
{"value": 228, "unit": "mmHg"}
